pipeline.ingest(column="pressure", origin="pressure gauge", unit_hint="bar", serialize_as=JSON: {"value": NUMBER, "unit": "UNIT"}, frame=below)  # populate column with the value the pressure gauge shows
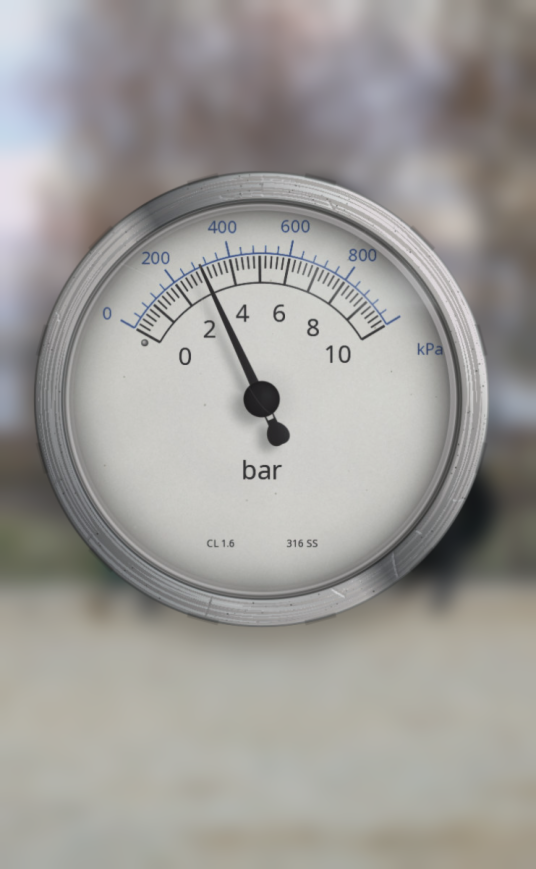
{"value": 3, "unit": "bar"}
